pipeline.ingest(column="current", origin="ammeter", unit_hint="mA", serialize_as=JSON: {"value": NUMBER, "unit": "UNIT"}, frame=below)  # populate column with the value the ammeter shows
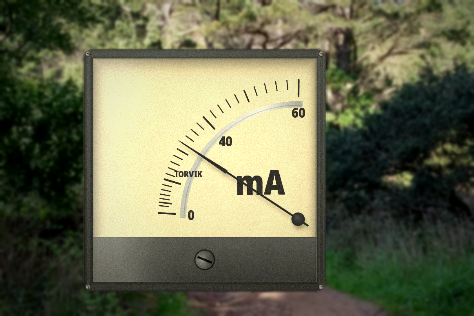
{"value": 32, "unit": "mA"}
